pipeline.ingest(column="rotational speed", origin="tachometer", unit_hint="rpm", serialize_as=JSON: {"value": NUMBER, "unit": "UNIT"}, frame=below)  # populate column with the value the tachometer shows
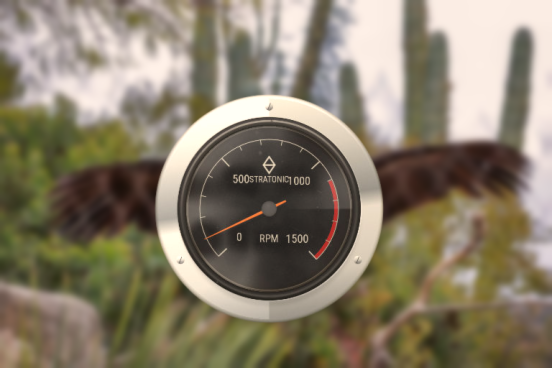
{"value": 100, "unit": "rpm"}
